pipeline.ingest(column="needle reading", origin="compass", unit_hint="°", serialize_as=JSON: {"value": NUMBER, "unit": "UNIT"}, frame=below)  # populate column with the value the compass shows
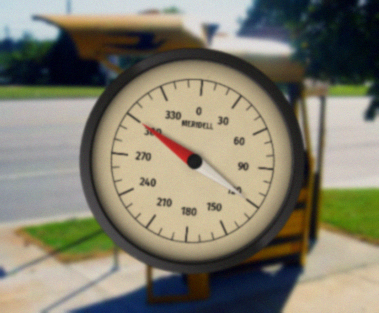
{"value": 300, "unit": "°"}
